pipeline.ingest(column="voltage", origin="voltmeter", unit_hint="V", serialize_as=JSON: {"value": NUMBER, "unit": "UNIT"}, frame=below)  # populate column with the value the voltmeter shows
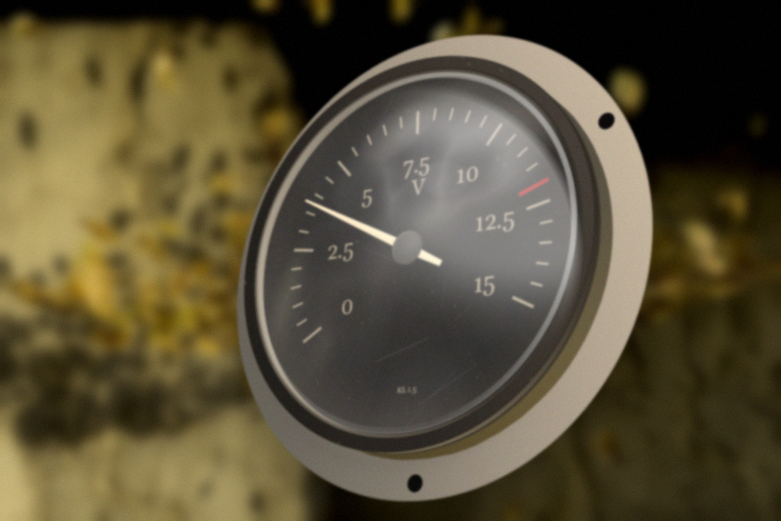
{"value": 3.75, "unit": "V"}
